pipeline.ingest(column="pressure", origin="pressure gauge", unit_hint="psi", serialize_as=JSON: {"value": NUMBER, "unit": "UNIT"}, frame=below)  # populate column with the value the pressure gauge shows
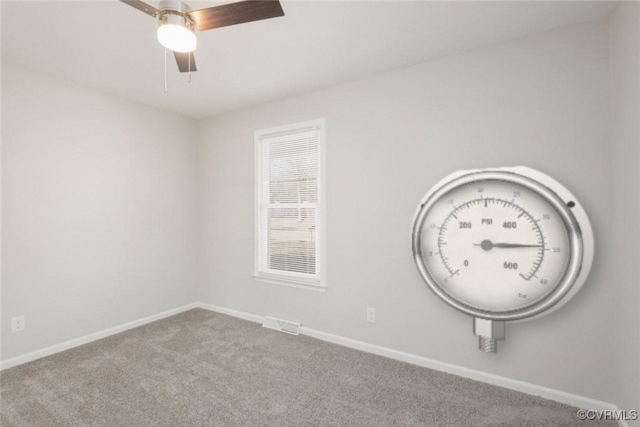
{"value": 500, "unit": "psi"}
